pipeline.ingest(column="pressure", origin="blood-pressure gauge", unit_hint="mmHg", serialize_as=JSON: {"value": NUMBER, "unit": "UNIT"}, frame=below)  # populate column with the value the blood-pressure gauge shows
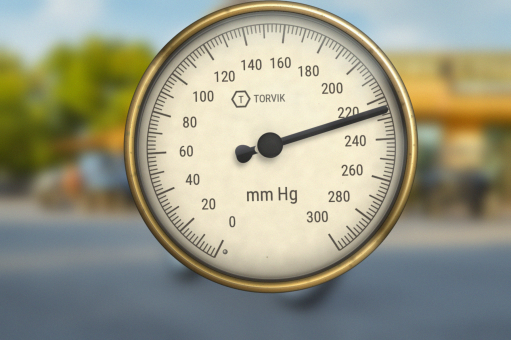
{"value": 226, "unit": "mmHg"}
